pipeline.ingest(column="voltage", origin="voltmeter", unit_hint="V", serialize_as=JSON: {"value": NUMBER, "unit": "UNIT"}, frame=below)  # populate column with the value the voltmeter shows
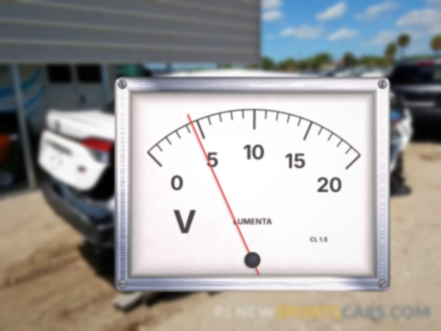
{"value": 4.5, "unit": "V"}
